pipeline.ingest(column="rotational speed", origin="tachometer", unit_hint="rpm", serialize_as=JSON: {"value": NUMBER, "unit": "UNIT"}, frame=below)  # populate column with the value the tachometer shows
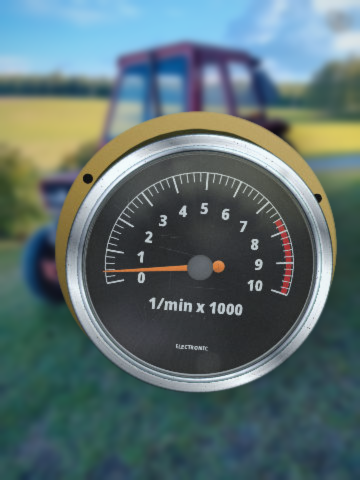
{"value": 400, "unit": "rpm"}
